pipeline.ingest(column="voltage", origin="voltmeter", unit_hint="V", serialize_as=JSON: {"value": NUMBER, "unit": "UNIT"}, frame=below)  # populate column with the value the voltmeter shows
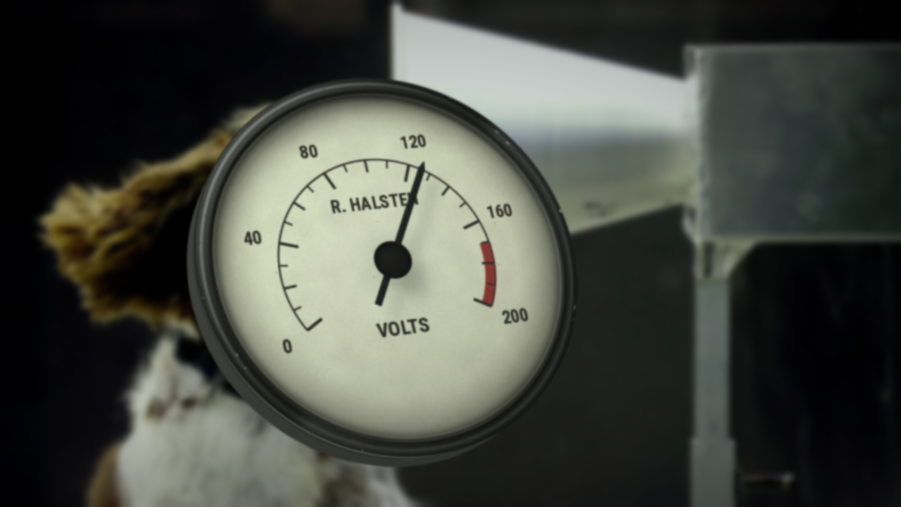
{"value": 125, "unit": "V"}
